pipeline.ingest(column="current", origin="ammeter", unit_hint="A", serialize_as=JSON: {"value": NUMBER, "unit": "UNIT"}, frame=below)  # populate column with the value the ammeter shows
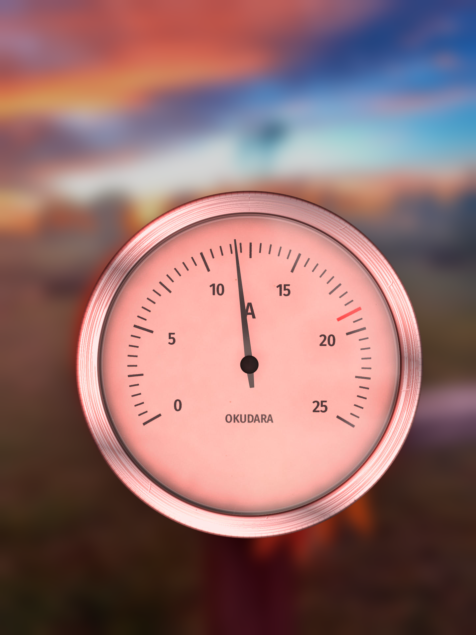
{"value": 11.75, "unit": "A"}
